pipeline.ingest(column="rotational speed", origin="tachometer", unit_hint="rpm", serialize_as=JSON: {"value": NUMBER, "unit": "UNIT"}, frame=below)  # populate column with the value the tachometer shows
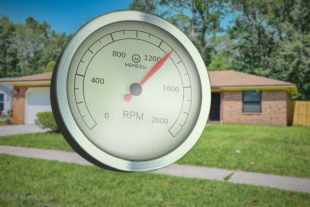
{"value": 1300, "unit": "rpm"}
